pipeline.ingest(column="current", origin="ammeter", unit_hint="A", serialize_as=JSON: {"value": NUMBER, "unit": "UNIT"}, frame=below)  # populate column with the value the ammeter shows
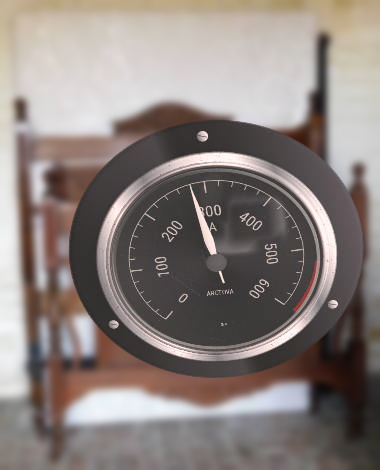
{"value": 280, "unit": "A"}
